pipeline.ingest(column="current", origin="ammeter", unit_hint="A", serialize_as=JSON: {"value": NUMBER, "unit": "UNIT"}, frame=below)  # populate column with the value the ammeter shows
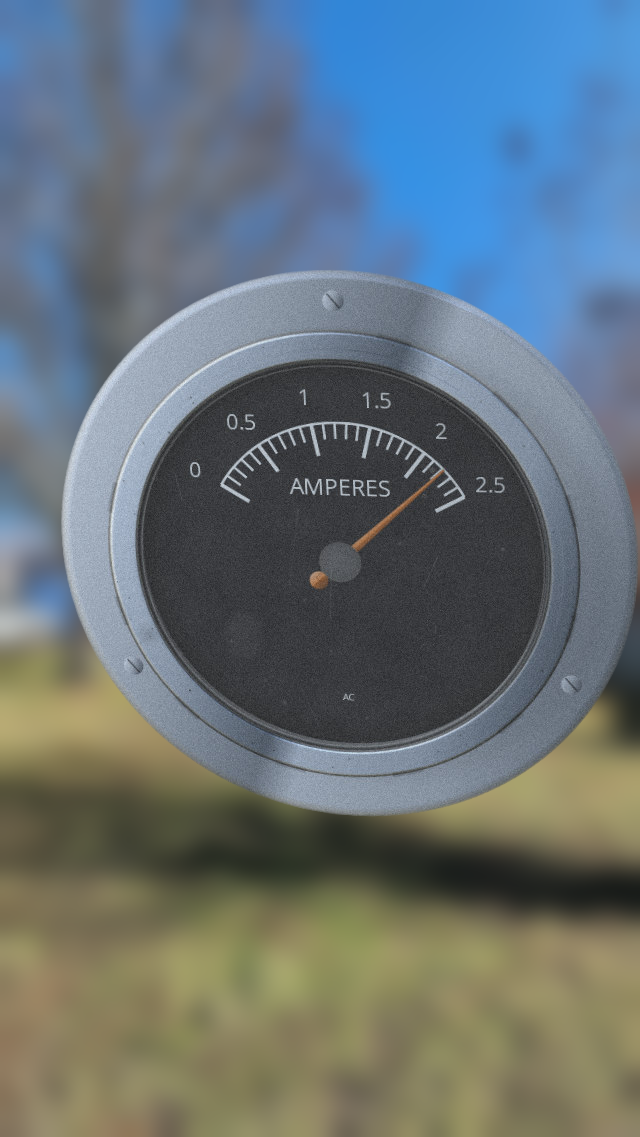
{"value": 2.2, "unit": "A"}
